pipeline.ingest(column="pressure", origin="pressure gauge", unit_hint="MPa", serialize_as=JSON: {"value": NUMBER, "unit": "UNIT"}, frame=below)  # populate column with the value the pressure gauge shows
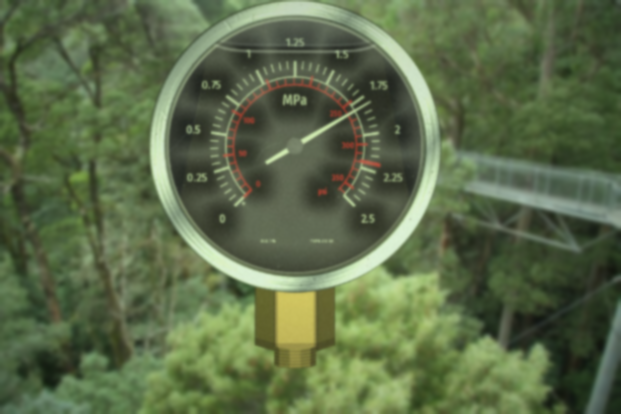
{"value": 1.8, "unit": "MPa"}
